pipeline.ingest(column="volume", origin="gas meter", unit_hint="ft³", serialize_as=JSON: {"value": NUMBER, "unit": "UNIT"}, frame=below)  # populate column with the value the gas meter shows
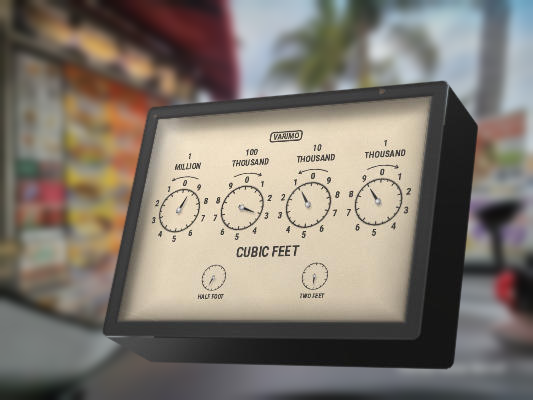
{"value": 930900, "unit": "ft³"}
